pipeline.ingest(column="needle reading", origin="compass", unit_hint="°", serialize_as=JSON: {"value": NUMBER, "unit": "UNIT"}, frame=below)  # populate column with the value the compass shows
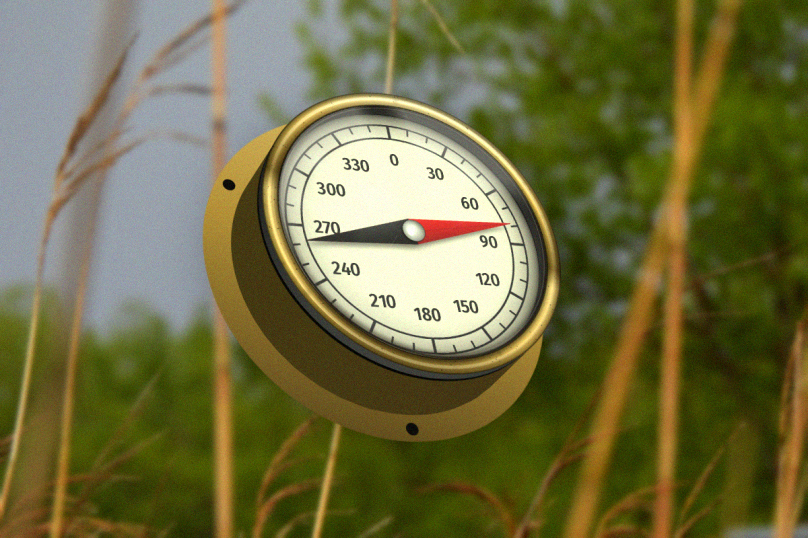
{"value": 80, "unit": "°"}
